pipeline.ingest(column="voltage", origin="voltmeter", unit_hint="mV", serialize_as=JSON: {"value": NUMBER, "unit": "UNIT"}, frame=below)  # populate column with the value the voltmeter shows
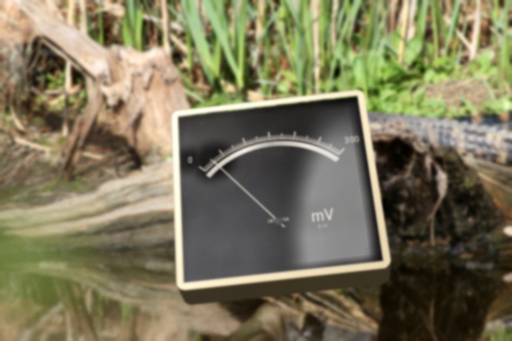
{"value": 25, "unit": "mV"}
